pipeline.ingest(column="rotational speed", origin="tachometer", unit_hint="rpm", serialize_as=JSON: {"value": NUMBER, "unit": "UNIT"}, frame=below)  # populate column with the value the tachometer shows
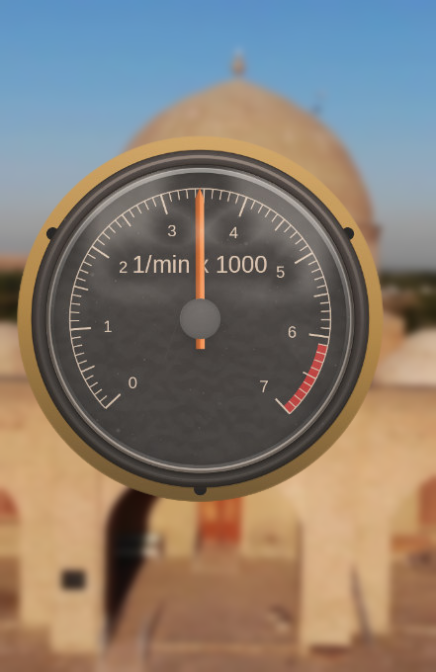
{"value": 3450, "unit": "rpm"}
